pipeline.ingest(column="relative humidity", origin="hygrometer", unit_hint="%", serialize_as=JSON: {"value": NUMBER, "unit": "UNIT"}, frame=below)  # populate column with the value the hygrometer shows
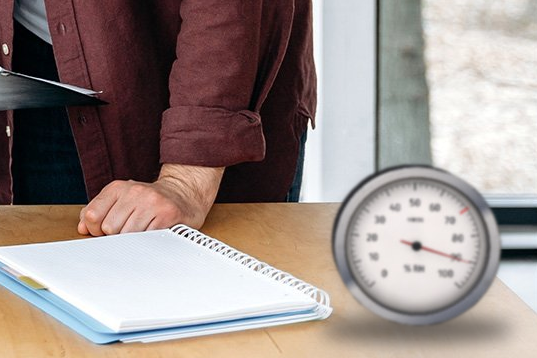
{"value": 90, "unit": "%"}
